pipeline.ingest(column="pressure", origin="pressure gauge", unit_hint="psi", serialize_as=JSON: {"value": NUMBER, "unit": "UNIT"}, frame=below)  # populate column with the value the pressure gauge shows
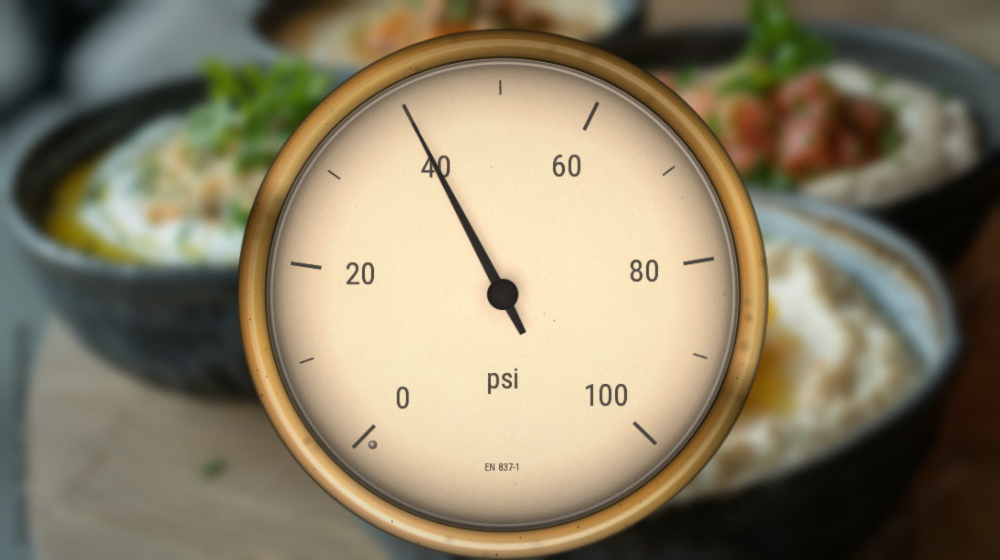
{"value": 40, "unit": "psi"}
